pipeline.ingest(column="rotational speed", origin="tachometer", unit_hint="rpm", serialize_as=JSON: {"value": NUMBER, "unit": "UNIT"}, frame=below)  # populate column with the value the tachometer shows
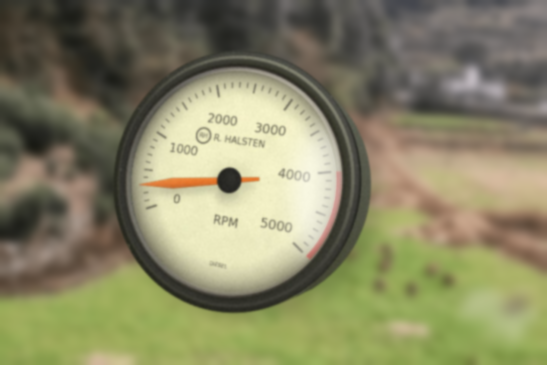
{"value": 300, "unit": "rpm"}
